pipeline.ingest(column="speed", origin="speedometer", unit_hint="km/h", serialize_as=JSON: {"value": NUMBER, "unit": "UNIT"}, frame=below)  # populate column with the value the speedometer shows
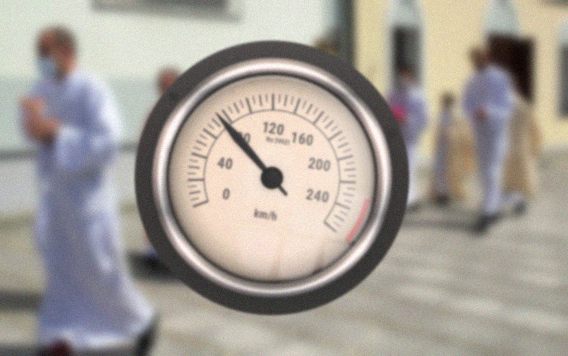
{"value": 75, "unit": "km/h"}
